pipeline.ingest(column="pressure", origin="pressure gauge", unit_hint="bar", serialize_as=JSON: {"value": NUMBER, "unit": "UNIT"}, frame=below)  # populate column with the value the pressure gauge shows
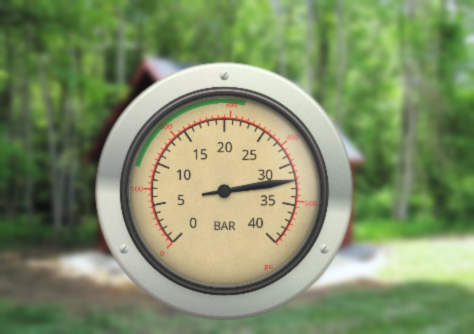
{"value": 32, "unit": "bar"}
